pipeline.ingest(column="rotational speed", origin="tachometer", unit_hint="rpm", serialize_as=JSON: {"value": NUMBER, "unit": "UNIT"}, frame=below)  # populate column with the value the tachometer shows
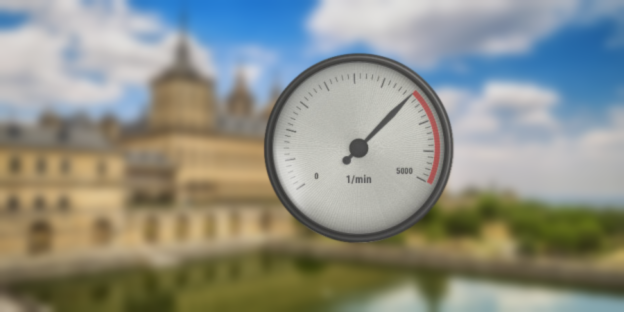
{"value": 3500, "unit": "rpm"}
